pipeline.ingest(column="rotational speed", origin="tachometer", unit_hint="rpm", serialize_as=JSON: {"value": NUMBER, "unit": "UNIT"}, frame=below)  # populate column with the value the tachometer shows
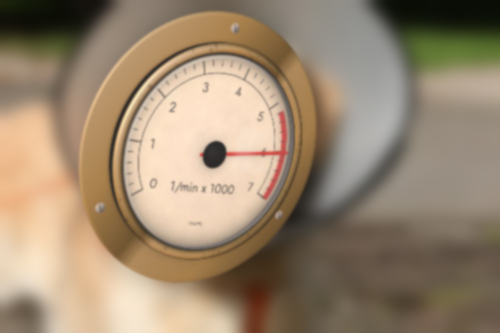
{"value": 6000, "unit": "rpm"}
